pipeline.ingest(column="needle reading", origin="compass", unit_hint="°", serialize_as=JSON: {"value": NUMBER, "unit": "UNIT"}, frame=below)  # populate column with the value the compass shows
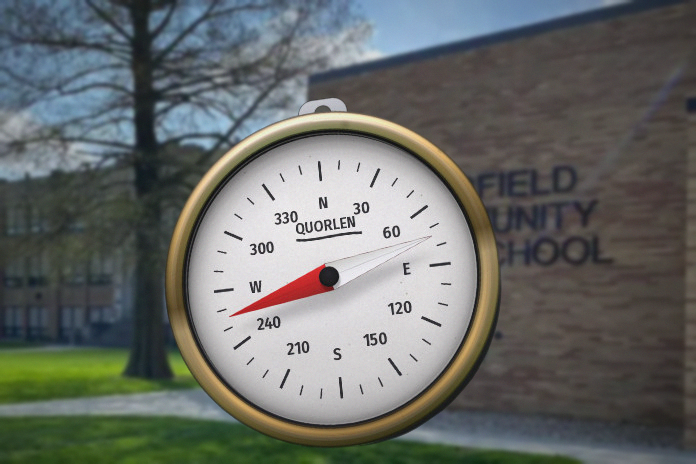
{"value": 255, "unit": "°"}
